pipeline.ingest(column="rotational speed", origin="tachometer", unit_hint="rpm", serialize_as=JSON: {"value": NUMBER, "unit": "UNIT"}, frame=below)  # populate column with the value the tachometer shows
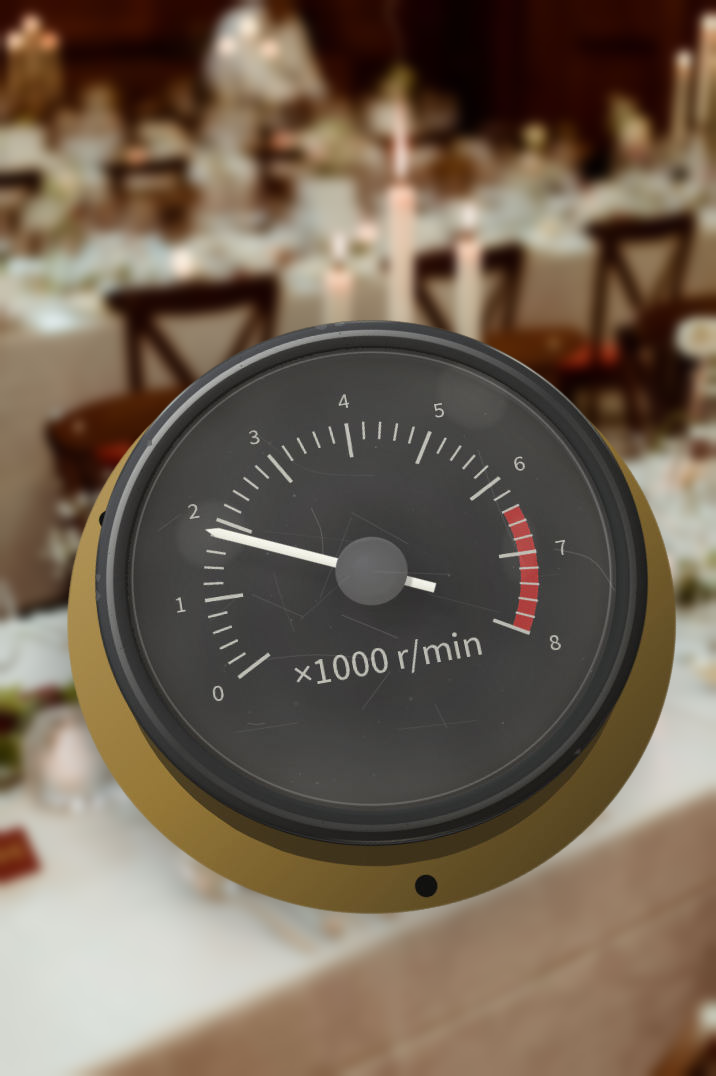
{"value": 1800, "unit": "rpm"}
